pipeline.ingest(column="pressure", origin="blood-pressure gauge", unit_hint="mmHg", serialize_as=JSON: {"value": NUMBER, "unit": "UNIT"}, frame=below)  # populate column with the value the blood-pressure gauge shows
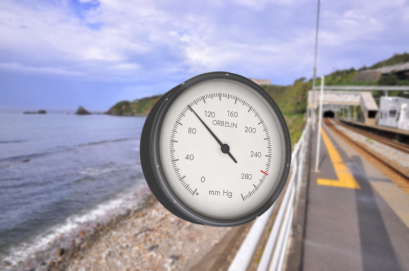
{"value": 100, "unit": "mmHg"}
